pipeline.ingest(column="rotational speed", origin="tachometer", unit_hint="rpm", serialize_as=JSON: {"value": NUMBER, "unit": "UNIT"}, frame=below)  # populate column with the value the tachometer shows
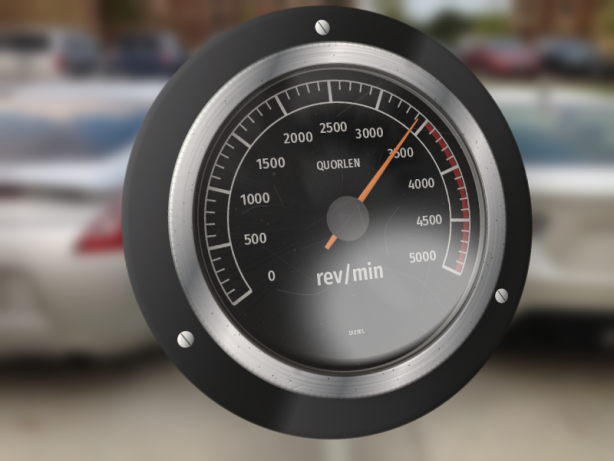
{"value": 3400, "unit": "rpm"}
